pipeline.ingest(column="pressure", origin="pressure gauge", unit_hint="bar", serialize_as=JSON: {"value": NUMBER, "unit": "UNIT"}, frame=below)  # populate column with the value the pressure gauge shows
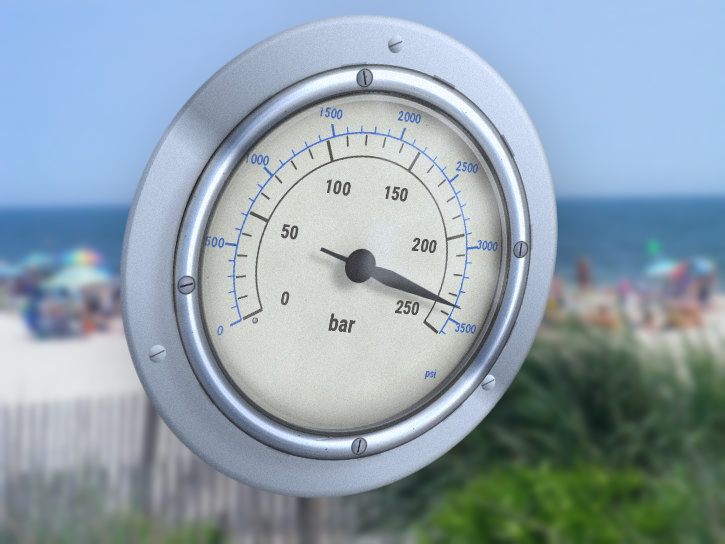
{"value": 235, "unit": "bar"}
